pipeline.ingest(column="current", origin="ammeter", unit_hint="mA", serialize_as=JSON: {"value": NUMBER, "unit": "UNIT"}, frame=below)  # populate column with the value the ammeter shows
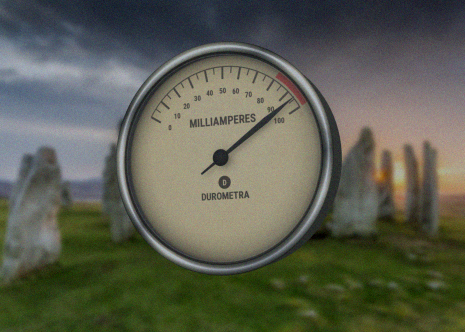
{"value": 95, "unit": "mA"}
